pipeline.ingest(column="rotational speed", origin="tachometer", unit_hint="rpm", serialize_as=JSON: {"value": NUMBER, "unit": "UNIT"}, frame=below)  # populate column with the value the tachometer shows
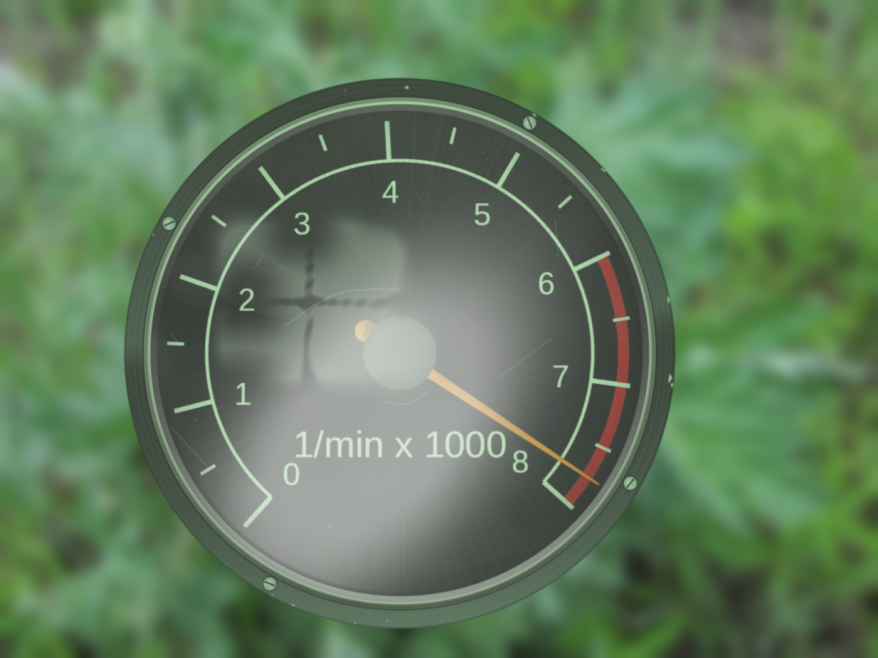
{"value": 7750, "unit": "rpm"}
